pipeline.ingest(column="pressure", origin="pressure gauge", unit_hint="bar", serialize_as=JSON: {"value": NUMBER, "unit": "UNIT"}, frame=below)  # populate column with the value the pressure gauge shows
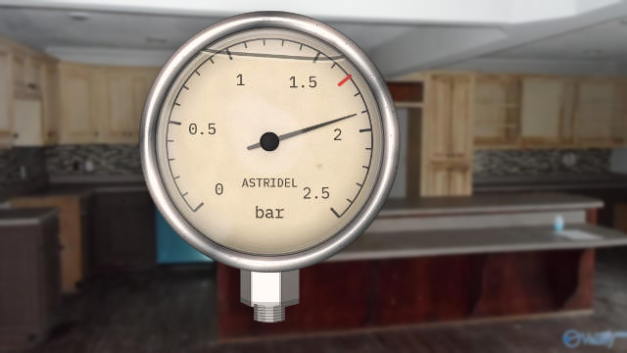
{"value": 1.9, "unit": "bar"}
